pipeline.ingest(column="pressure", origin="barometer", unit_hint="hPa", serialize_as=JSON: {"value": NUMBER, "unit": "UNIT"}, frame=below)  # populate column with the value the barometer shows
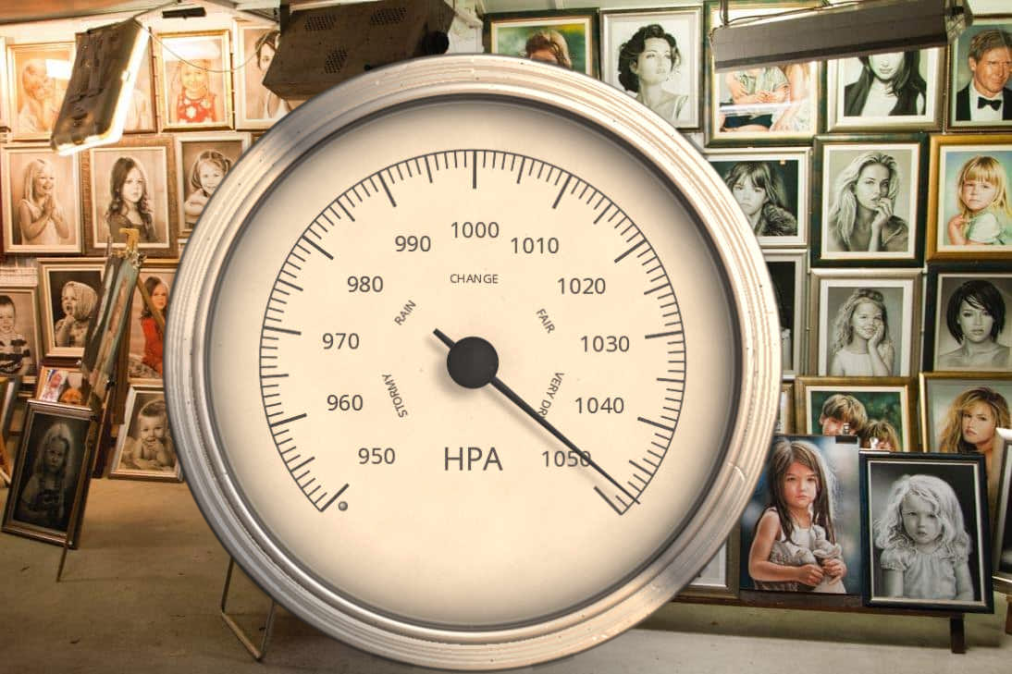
{"value": 1048, "unit": "hPa"}
